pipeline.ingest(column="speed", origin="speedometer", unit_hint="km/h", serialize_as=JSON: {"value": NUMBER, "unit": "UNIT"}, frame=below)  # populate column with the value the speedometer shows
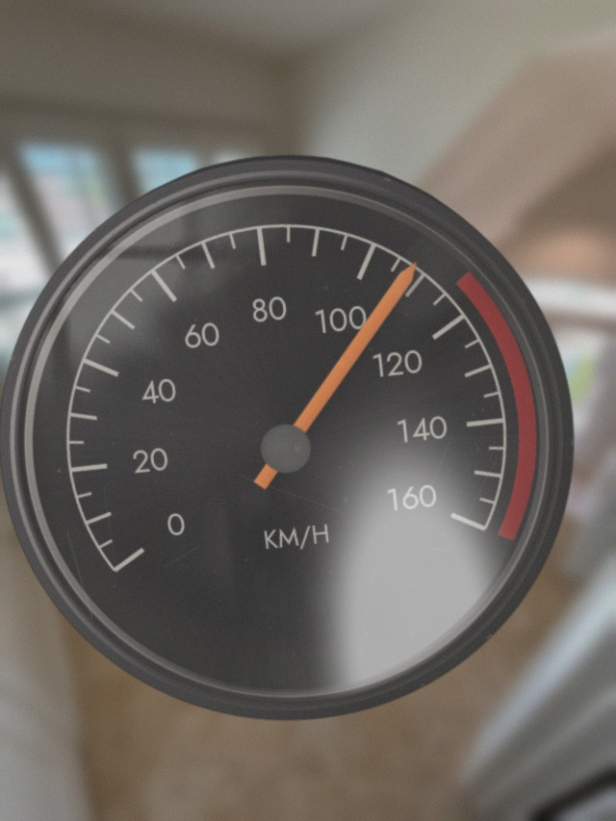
{"value": 107.5, "unit": "km/h"}
